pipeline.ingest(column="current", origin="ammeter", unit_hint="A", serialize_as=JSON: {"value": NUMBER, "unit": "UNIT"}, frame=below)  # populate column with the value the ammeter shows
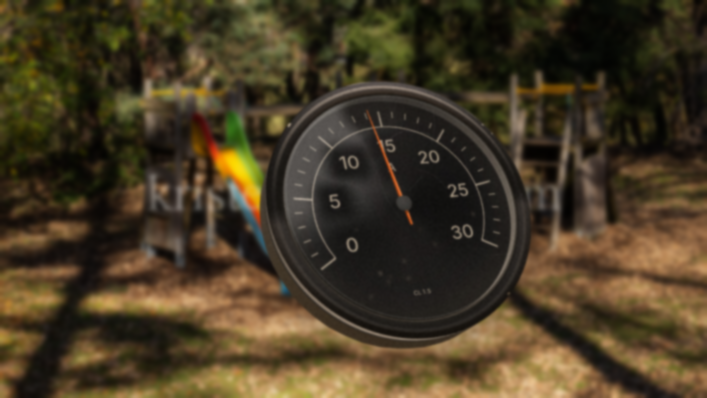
{"value": 14, "unit": "A"}
